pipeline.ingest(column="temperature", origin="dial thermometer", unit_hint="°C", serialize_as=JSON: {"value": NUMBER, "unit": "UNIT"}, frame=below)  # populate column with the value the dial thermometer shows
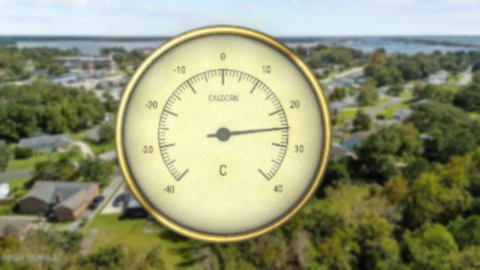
{"value": 25, "unit": "°C"}
